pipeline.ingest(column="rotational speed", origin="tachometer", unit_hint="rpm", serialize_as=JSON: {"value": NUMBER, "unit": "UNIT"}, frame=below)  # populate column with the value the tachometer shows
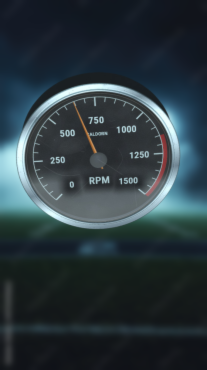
{"value": 650, "unit": "rpm"}
